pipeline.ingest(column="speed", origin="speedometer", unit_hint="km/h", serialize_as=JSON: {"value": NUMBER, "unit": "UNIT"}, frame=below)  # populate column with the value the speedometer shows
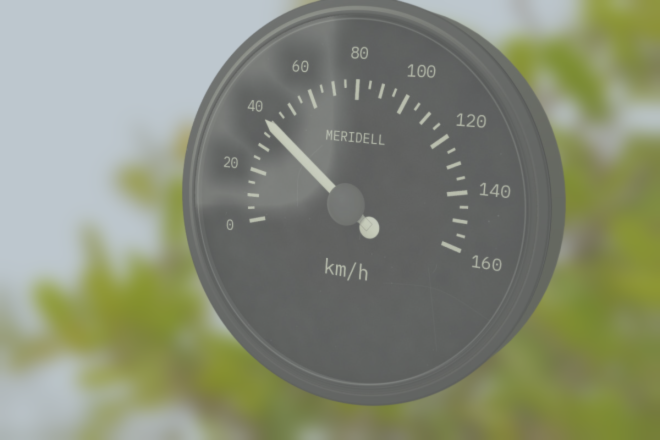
{"value": 40, "unit": "km/h"}
